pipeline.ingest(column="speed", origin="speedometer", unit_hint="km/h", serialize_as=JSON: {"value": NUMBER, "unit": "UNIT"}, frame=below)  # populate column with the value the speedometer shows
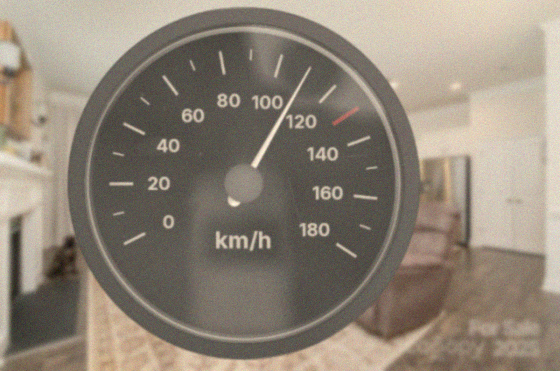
{"value": 110, "unit": "km/h"}
